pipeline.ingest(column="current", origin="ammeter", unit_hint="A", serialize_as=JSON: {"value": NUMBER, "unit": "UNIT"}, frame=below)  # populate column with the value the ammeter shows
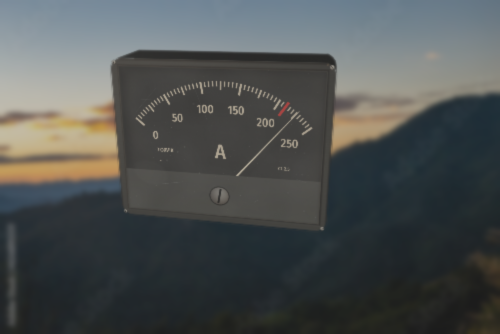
{"value": 225, "unit": "A"}
